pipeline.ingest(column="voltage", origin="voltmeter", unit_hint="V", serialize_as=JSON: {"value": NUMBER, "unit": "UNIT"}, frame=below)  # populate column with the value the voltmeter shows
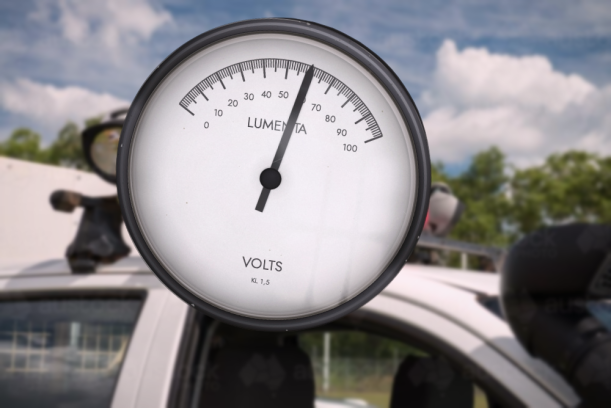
{"value": 60, "unit": "V"}
